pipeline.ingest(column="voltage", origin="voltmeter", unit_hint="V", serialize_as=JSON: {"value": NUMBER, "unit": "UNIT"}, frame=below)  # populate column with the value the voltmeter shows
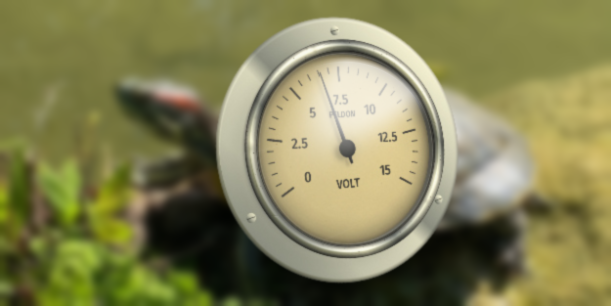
{"value": 6.5, "unit": "V"}
